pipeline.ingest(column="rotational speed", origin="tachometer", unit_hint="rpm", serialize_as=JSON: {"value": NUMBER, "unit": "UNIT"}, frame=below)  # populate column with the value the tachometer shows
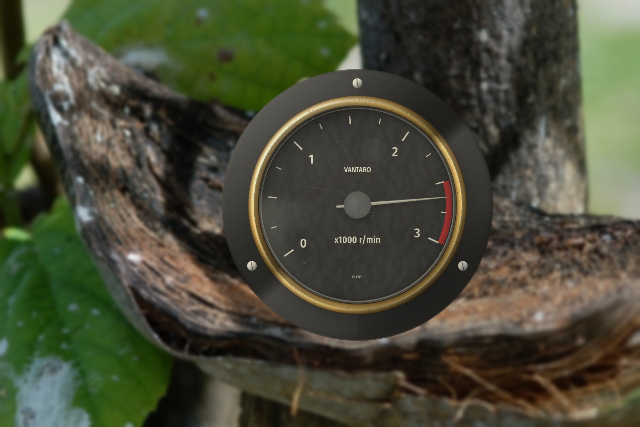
{"value": 2625, "unit": "rpm"}
